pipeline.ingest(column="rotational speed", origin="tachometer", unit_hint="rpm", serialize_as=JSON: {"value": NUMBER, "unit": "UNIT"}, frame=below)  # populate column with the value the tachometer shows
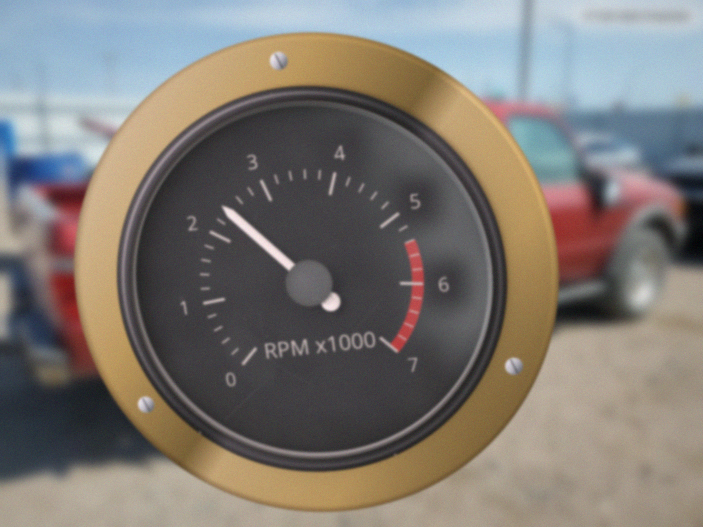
{"value": 2400, "unit": "rpm"}
